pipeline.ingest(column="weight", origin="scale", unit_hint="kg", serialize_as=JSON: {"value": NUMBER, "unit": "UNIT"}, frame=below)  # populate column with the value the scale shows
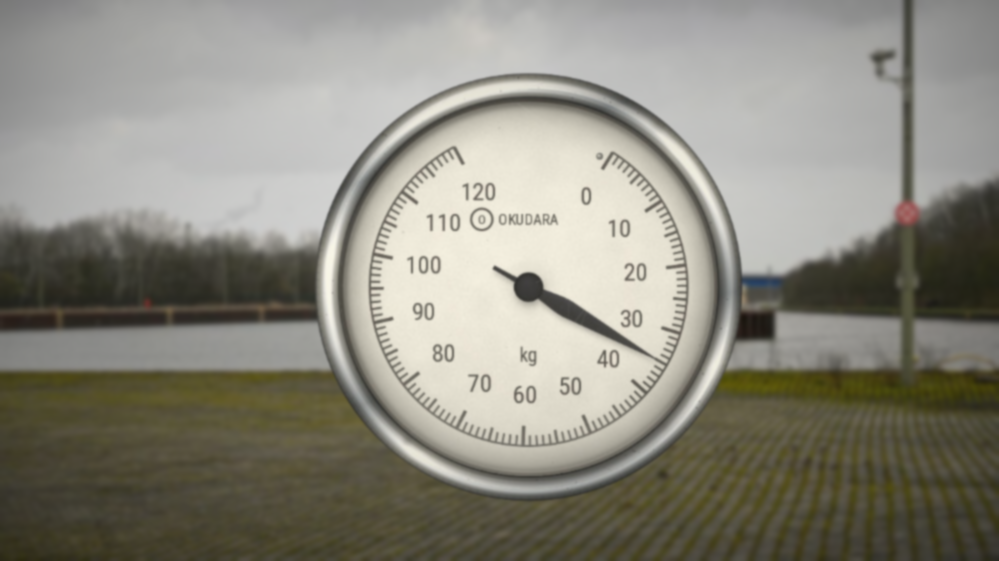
{"value": 35, "unit": "kg"}
